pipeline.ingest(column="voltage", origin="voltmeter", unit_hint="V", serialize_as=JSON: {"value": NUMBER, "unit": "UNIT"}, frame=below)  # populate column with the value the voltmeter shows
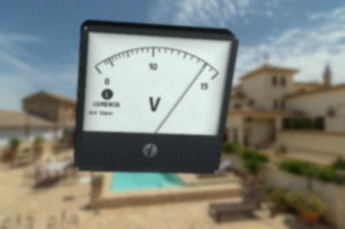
{"value": 14, "unit": "V"}
